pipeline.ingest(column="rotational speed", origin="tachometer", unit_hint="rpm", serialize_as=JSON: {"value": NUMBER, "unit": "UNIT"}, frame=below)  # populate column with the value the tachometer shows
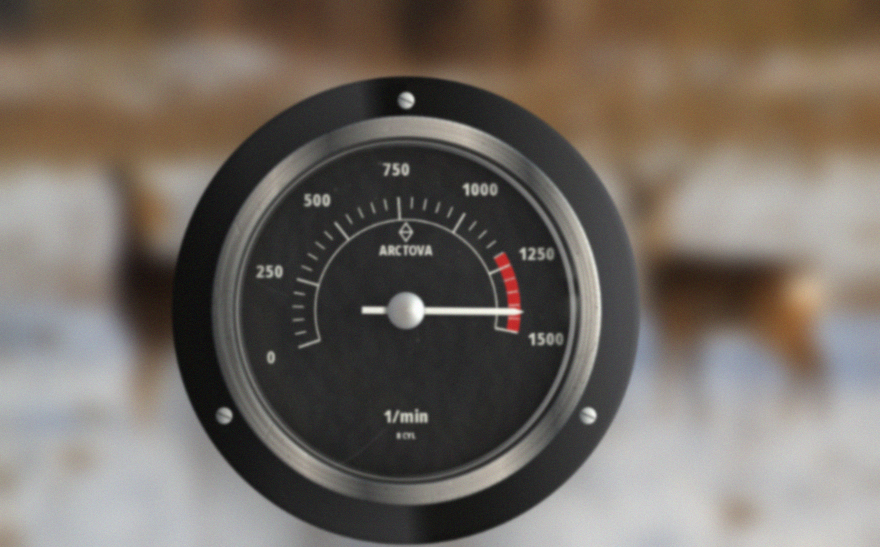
{"value": 1425, "unit": "rpm"}
